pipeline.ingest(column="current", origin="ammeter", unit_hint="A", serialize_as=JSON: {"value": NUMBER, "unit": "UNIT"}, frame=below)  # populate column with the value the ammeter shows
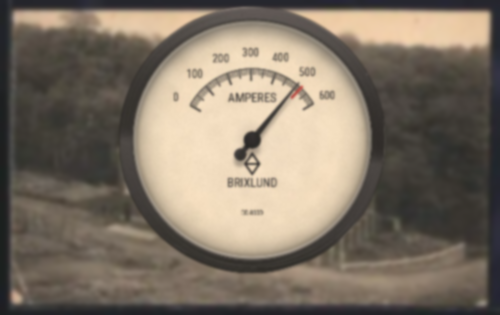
{"value": 500, "unit": "A"}
